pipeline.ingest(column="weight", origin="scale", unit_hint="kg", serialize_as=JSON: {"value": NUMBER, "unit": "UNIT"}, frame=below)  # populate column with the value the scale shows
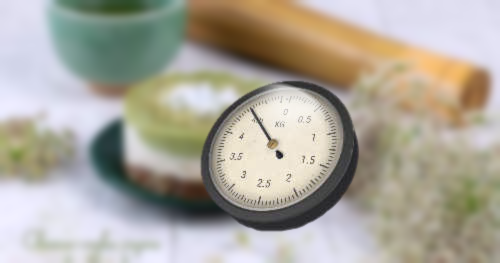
{"value": 4.5, "unit": "kg"}
